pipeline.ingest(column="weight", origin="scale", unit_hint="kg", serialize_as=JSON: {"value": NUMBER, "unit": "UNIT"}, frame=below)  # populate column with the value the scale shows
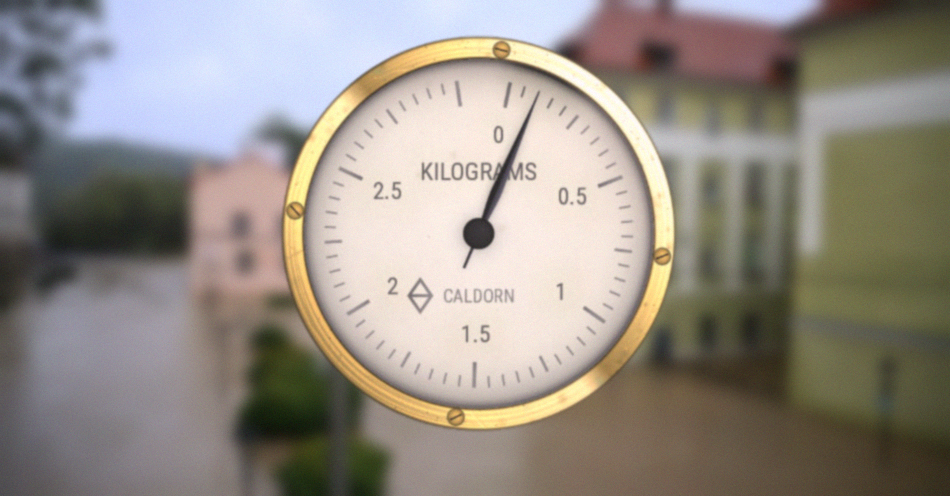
{"value": 0.1, "unit": "kg"}
